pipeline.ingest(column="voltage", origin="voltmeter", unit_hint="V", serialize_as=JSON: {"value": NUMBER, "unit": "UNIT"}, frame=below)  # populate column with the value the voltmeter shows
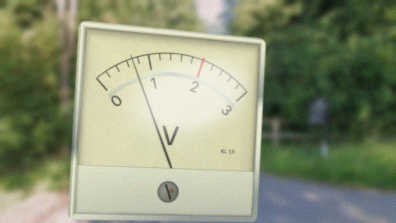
{"value": 0.7, "unit": "V"}
